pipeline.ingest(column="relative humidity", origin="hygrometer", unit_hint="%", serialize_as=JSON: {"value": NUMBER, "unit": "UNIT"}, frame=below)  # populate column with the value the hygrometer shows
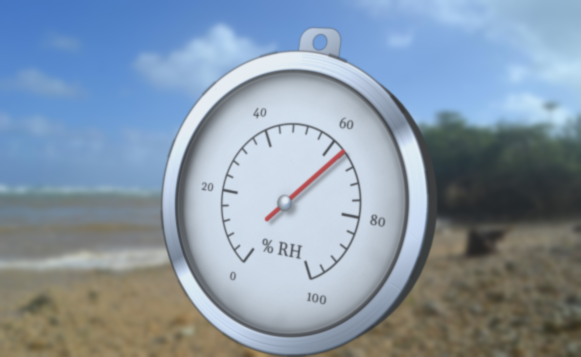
{"value": 64, "unit": "%"}
